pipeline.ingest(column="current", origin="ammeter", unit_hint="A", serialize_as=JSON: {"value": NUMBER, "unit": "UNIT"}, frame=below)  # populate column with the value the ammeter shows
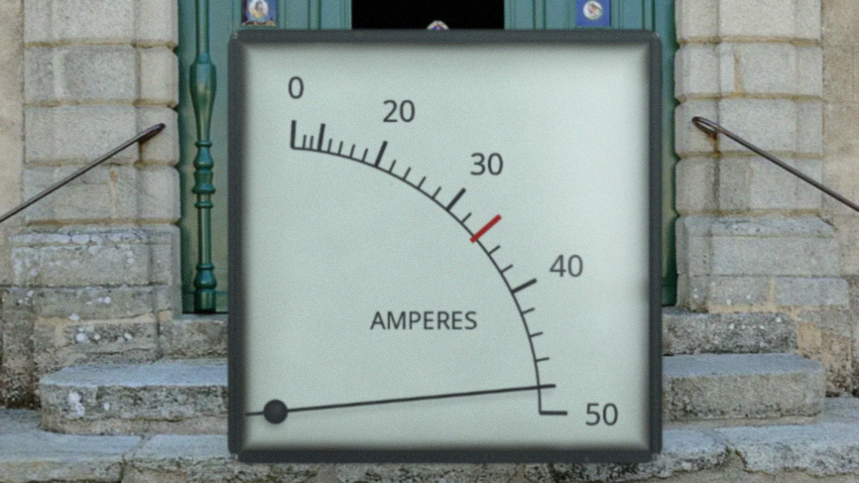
{"value": 48, "unit": "A"}
